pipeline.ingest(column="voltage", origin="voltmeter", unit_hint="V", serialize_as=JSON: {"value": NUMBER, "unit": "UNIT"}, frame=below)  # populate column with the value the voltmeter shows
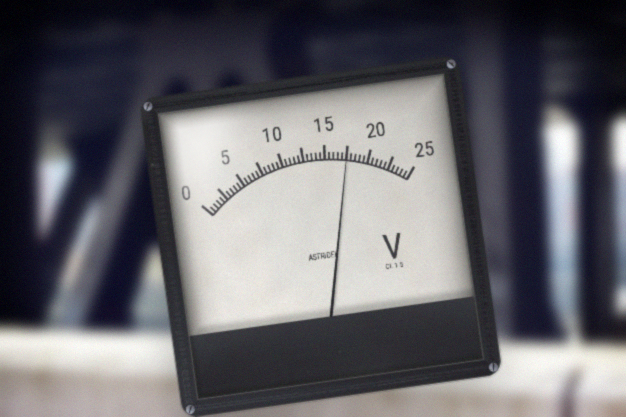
{"value": 17.5, "unit": "V"}
